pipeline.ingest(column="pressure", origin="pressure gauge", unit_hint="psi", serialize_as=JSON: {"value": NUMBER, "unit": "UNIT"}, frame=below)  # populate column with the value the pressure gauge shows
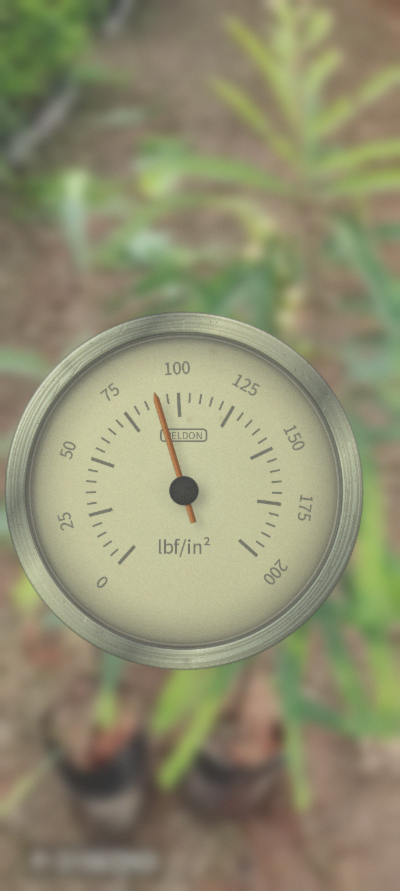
{"value": 90, "unit": "psi"}
